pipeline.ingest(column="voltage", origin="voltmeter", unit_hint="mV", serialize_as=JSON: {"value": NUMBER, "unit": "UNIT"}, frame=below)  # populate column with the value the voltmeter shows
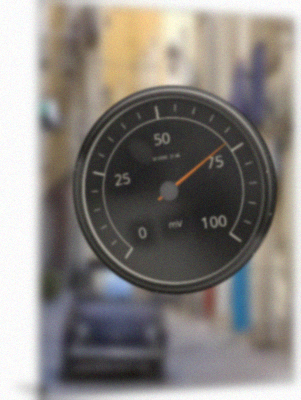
{"value": 72.5, "unit": "mV"}
